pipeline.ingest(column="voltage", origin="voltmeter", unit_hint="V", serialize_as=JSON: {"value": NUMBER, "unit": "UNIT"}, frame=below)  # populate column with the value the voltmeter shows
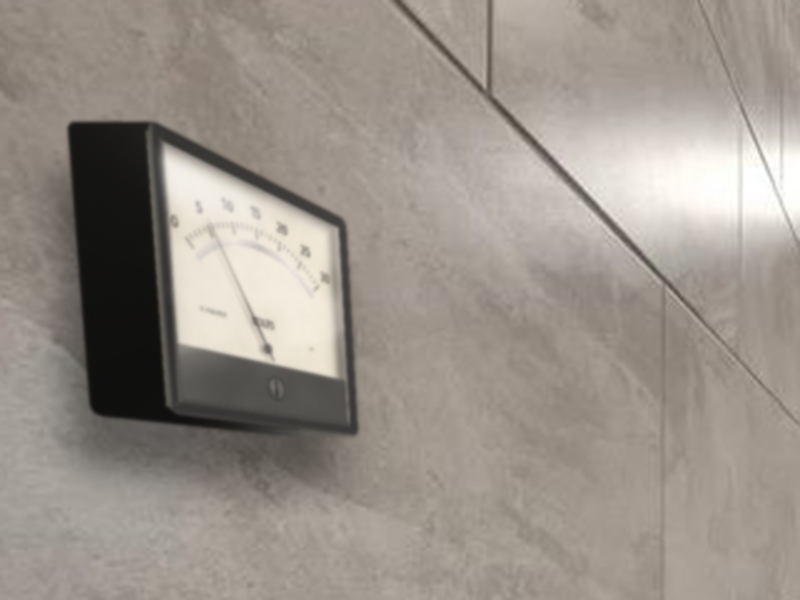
{"value": 5, "unit": "V"}
